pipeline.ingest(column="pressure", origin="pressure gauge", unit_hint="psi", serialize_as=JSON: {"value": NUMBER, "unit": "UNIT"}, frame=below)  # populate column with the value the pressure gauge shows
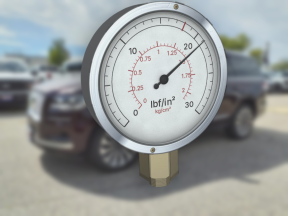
{"value": 21, "unit": "psi"}
